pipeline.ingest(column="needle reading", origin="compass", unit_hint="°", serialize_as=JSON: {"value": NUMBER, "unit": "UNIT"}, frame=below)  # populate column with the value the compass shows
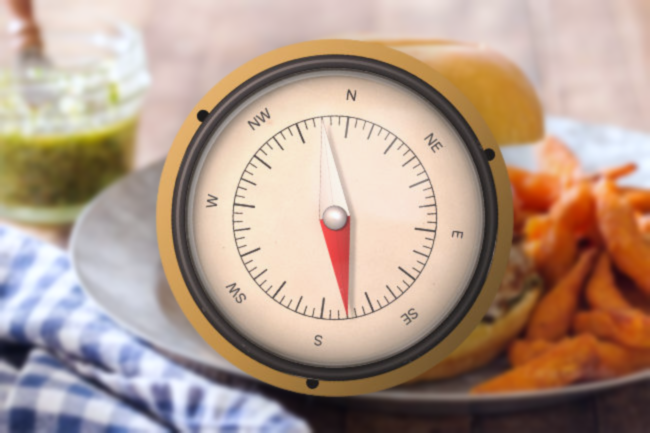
{"value": 165, "unit": "°"}
